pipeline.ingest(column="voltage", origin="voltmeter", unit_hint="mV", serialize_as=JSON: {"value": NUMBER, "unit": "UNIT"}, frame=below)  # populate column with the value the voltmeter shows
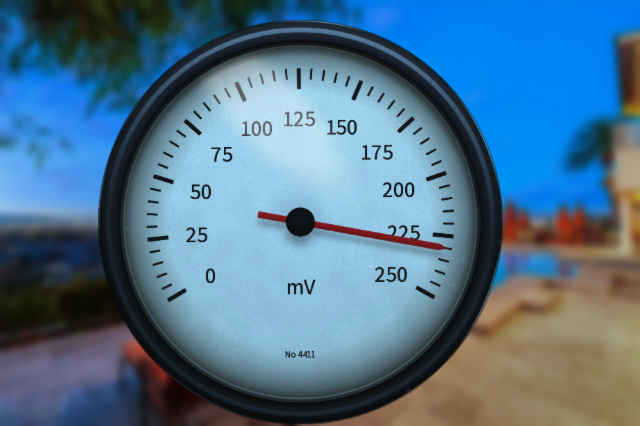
{"value": 230, "unit": "mV"}
